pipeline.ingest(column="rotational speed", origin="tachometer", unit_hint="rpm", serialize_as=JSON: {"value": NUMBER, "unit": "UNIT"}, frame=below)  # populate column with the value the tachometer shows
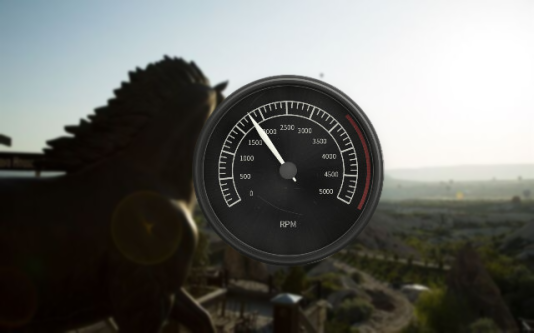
{"value": 1800, "unit": "rpm"}
